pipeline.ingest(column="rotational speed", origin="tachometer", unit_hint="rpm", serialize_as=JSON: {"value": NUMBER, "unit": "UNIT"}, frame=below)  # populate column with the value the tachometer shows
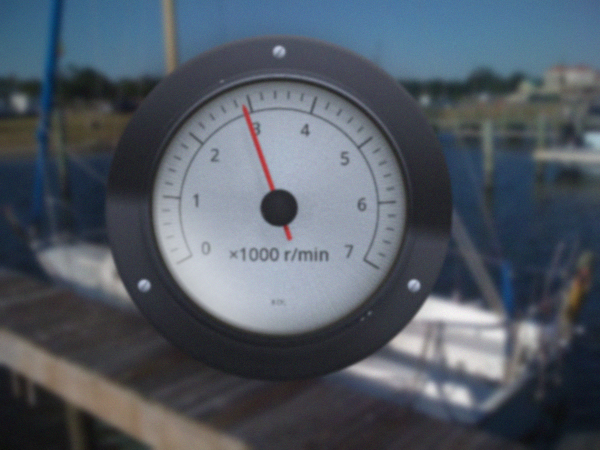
{"value": 2900, "unit": "rpm"}
